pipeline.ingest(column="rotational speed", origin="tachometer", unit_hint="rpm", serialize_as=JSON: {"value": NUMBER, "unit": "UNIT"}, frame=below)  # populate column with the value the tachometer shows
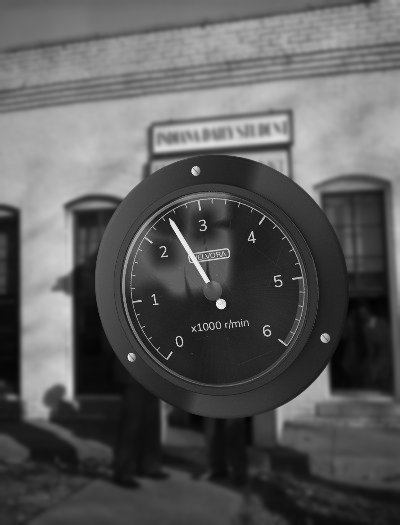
{"value": 2500, "unit": "rpm"}
